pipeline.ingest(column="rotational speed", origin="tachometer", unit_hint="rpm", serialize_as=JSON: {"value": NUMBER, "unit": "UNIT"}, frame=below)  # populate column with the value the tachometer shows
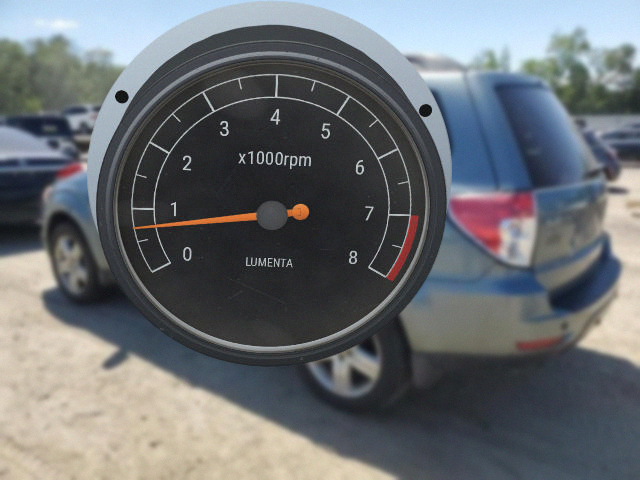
{"value": 750, "unit": "rpm"}
